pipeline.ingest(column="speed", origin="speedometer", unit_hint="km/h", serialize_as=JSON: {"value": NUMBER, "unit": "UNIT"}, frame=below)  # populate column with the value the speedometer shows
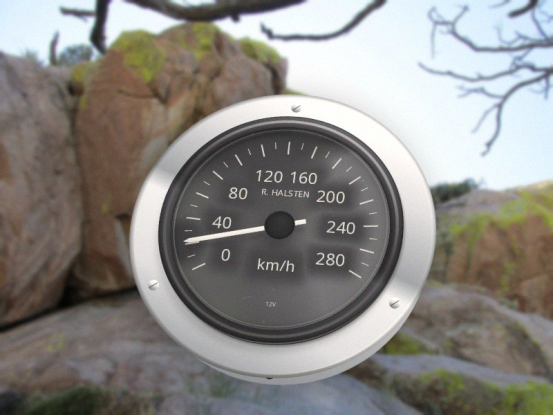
{"value": 20, "unit": "km/h"}
